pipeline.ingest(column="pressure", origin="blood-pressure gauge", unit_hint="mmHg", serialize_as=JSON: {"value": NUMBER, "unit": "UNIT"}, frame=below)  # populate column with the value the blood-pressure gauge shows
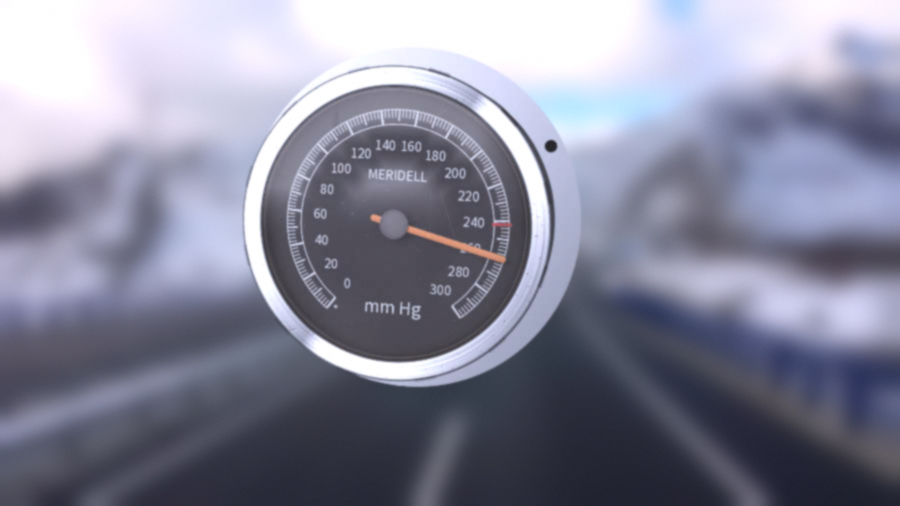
{"value": 260, "unit": "mmHg"}
